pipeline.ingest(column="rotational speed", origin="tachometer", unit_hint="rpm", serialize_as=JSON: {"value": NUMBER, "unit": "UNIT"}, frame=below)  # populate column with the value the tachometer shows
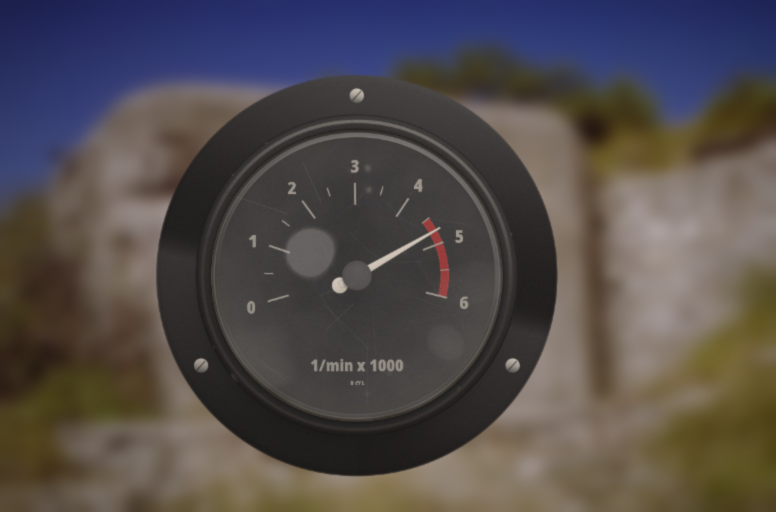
{"value": 4750, "unit": "rpm"}
